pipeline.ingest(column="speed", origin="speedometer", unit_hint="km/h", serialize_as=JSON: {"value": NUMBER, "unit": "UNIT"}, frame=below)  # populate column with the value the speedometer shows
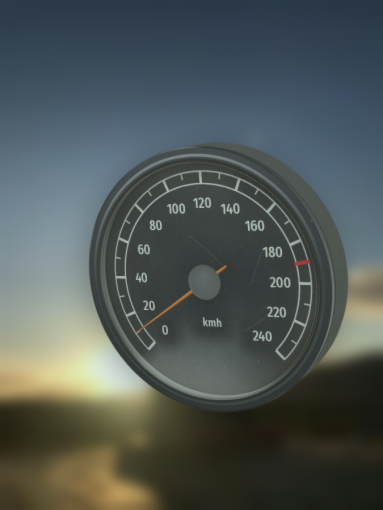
{"value": 10, "unit": "km/h"}
